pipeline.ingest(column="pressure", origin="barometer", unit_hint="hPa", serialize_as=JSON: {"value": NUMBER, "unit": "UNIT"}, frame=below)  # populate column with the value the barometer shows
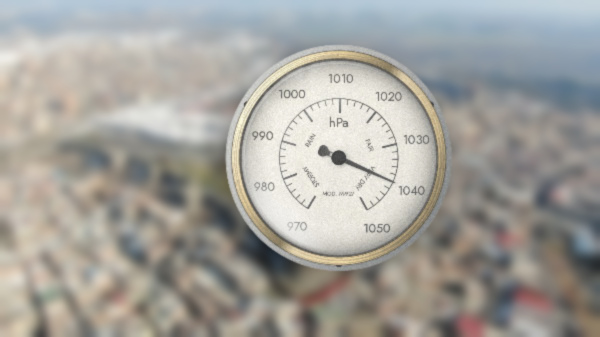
{"value": 1040, "unit": "hPa"}
